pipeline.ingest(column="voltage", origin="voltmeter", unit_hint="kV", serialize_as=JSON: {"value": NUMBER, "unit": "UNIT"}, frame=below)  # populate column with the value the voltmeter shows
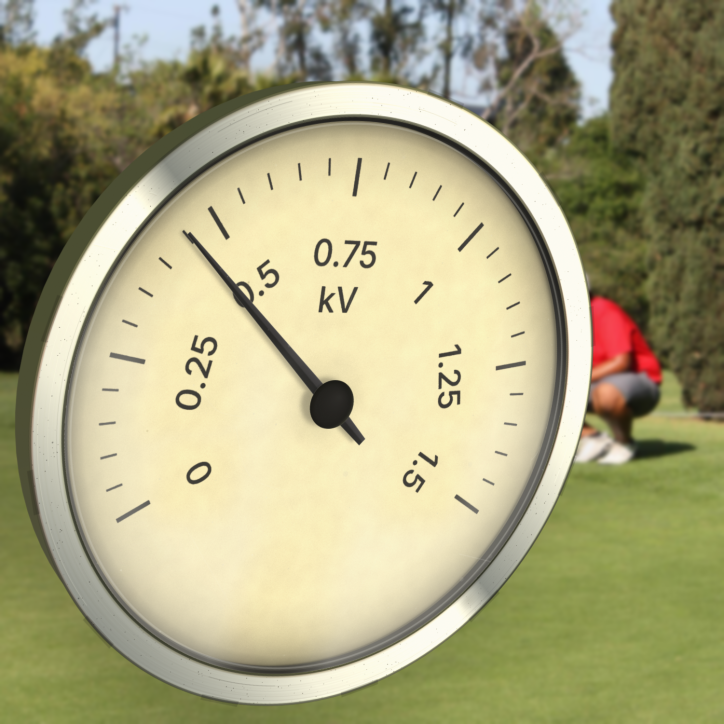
{"value": 0.45, "unit": "kV"}
